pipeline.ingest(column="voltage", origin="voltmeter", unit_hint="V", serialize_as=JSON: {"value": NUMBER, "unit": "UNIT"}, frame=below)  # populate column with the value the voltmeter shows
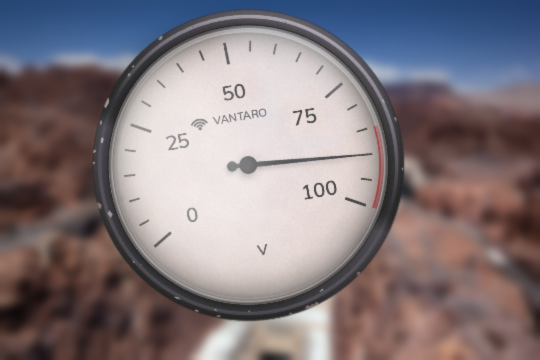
{"value": 90, "unit": "V"}
